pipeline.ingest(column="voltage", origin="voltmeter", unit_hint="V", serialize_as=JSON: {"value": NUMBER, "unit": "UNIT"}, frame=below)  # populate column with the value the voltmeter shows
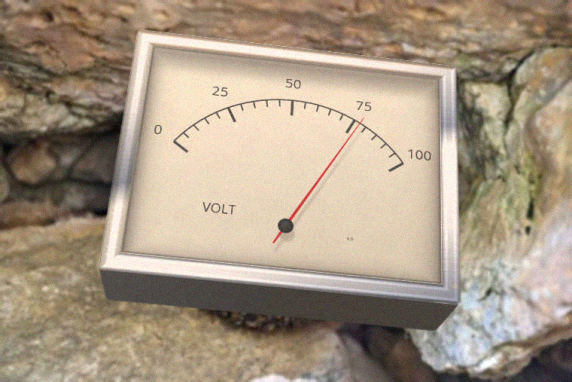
{"value": 77.5, "unit": "V"}
